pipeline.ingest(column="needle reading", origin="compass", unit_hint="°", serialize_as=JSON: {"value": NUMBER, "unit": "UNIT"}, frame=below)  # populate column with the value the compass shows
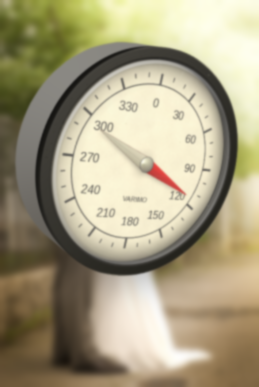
{"value": 115, "unit": "°"}
